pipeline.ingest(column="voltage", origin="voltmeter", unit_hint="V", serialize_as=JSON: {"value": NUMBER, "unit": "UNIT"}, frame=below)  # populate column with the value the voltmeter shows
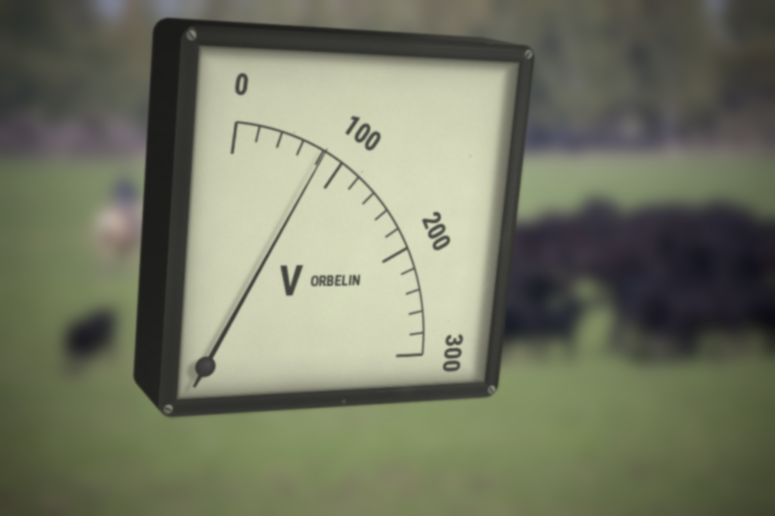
{"value": 80, "unit": "V"}
